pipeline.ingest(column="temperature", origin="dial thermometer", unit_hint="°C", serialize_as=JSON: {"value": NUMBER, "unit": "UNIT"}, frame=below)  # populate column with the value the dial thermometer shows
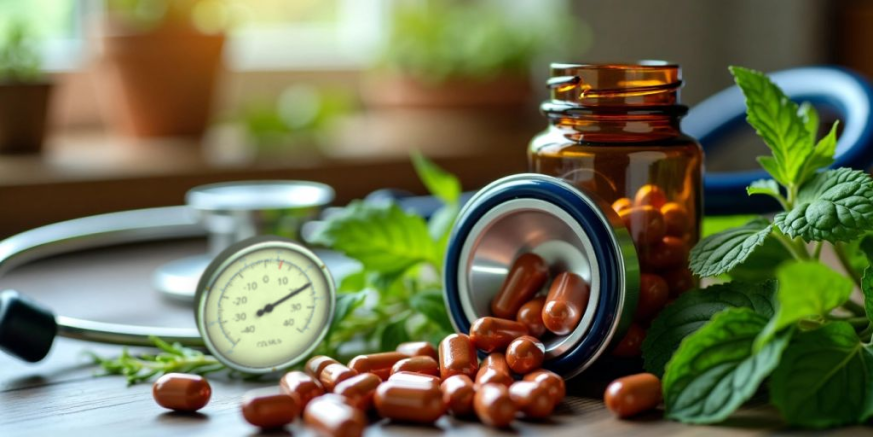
{"value": 20, "unit": "°C"}
